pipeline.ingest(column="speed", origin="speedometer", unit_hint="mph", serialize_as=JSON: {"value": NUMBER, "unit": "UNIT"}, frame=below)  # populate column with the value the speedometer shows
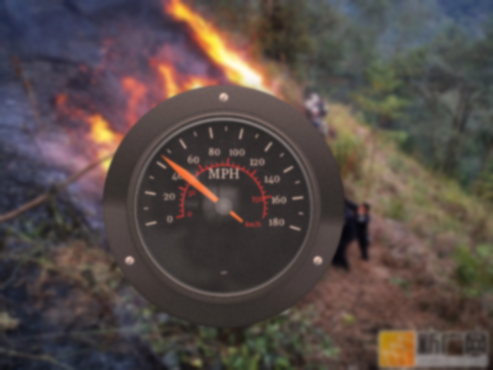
{"value": 45, "unit": "mph"}
